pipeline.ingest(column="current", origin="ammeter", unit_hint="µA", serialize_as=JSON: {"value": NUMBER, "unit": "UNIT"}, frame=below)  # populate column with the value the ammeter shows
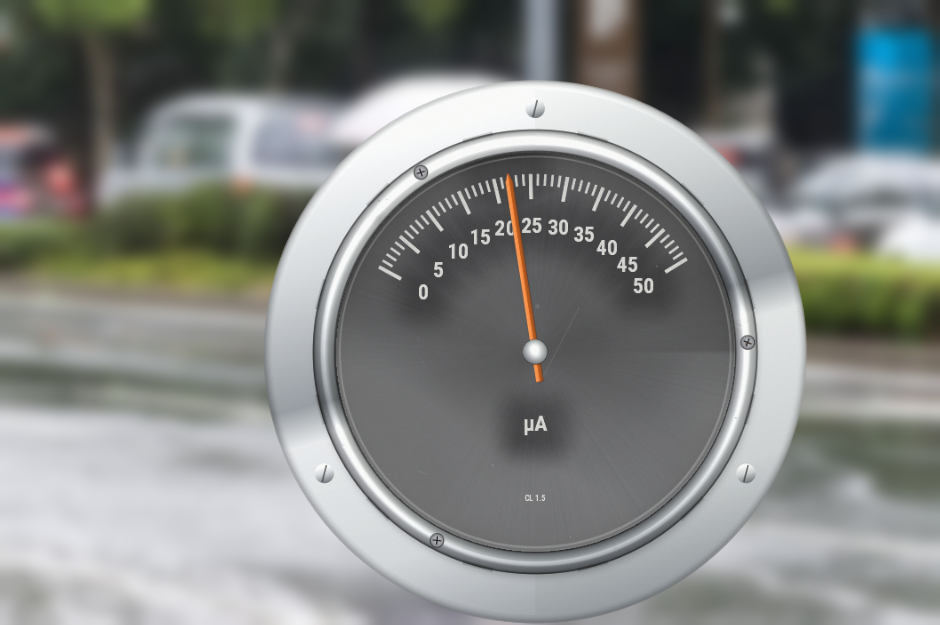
{"value": 22, "unit": "µA"}
